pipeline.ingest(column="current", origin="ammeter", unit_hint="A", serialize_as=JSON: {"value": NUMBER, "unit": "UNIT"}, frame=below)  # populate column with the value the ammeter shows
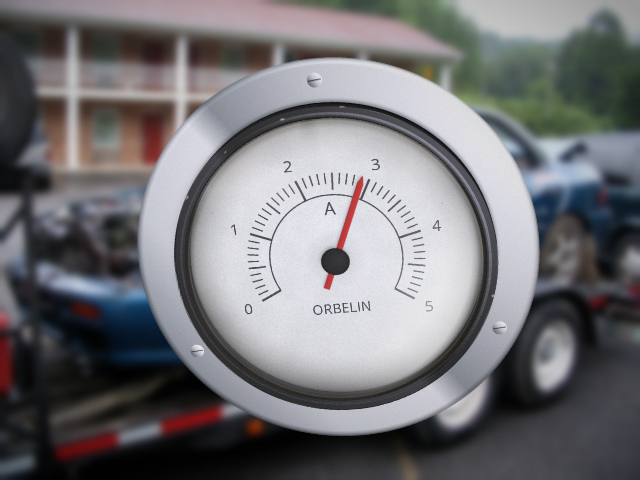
{"value": 2.9, "unit": "A"}
